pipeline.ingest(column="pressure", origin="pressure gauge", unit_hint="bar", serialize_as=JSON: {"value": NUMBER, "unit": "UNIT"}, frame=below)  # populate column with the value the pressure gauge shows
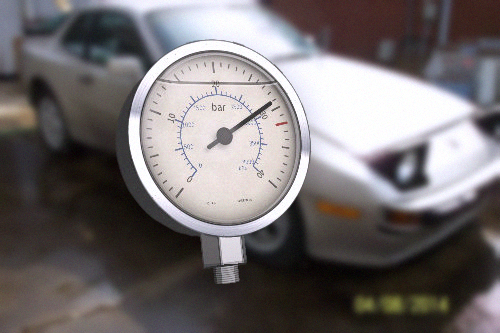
{"value": 29, "unit": "bar"}
